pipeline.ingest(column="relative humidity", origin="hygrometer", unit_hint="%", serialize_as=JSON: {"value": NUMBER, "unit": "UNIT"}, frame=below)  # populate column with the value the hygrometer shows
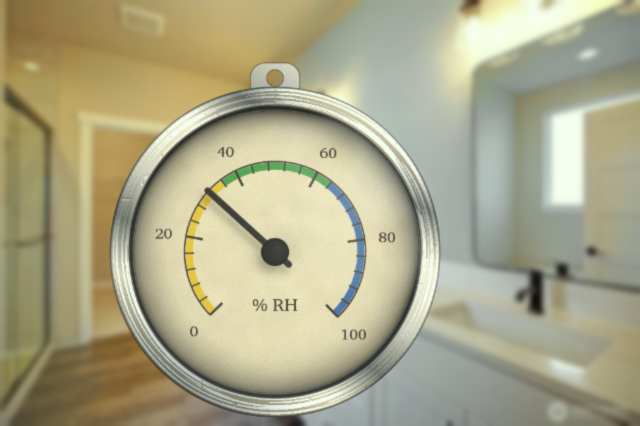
{"value": 32, "unit": "%"}
